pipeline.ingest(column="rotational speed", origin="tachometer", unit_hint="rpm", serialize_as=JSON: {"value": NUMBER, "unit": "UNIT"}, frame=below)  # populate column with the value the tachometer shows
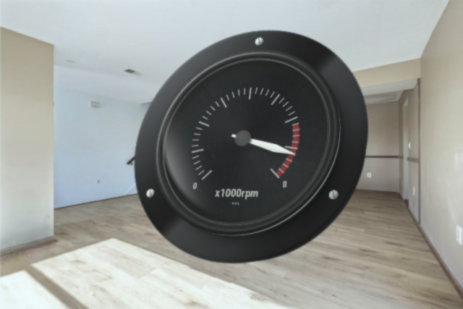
{"value": 7200, "unit": "rpm"}
